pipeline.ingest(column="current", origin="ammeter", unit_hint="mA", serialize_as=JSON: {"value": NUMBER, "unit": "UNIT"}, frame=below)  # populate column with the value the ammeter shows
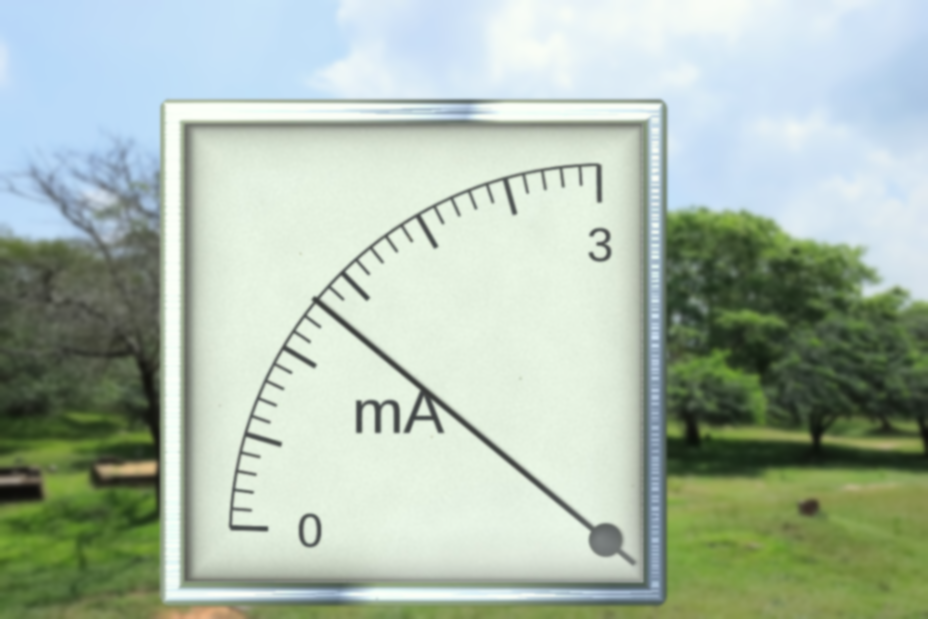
{"value": 1.3, "unit": "mA"}
